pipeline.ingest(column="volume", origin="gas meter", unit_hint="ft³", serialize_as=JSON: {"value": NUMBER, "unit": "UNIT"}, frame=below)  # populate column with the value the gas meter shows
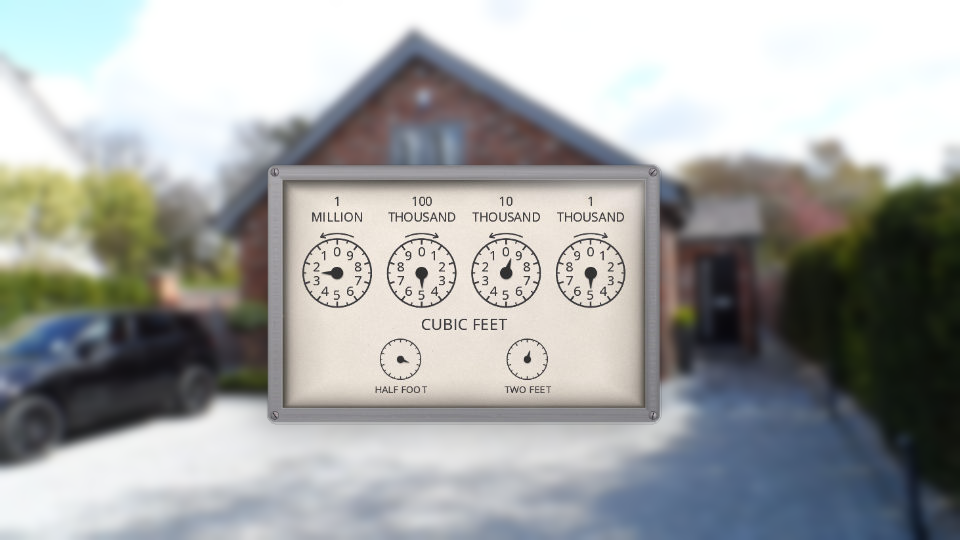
{"value": 249500, "unit": "ft³"}
